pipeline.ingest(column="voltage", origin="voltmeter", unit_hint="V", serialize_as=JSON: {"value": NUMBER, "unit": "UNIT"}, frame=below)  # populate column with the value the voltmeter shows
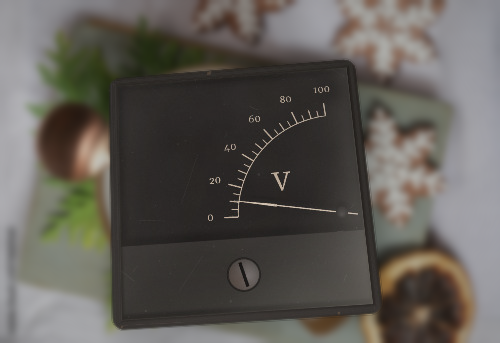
{"value": 10, "unit": "V"}
